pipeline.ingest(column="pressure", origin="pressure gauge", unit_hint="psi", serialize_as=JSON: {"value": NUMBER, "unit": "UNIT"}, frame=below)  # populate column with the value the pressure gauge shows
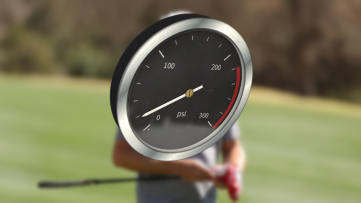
{"value": 20, "unit": "psi"}
